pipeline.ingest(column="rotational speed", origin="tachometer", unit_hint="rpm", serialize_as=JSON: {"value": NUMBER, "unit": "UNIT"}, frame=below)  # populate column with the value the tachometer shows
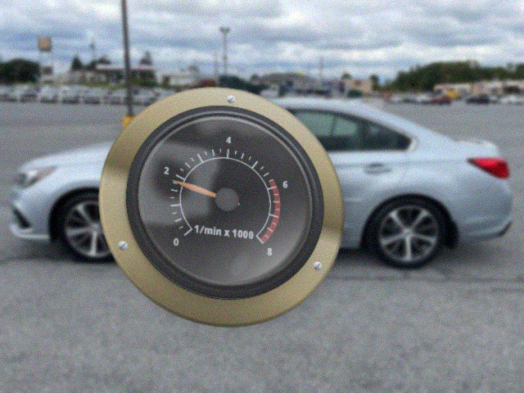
{"value": 1750, "unit": "rpm"}
